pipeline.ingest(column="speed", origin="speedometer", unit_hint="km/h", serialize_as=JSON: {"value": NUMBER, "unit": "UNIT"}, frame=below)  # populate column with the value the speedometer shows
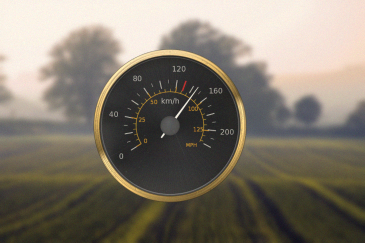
{"value": 145, "unit": "km/h"}
